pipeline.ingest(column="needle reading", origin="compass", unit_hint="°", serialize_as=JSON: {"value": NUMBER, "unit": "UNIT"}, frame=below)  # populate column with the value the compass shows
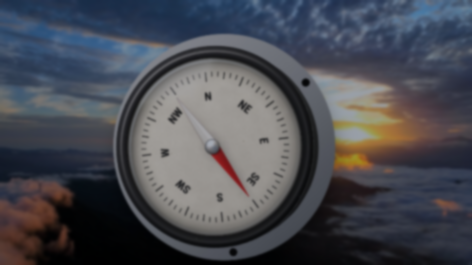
{"value": 150, "unit": "°"}
